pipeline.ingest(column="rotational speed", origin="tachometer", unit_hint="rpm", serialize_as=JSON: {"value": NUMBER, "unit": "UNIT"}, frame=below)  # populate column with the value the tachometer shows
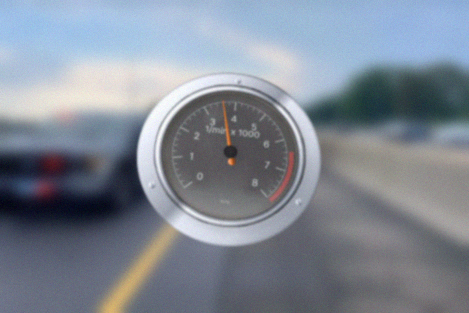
{"value": 3600, "unit": "rpm"}
